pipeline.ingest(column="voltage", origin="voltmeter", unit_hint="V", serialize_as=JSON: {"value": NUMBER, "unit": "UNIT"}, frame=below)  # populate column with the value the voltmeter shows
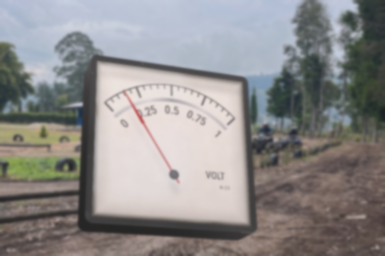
{"value": 0.15, "unit": "V"}
